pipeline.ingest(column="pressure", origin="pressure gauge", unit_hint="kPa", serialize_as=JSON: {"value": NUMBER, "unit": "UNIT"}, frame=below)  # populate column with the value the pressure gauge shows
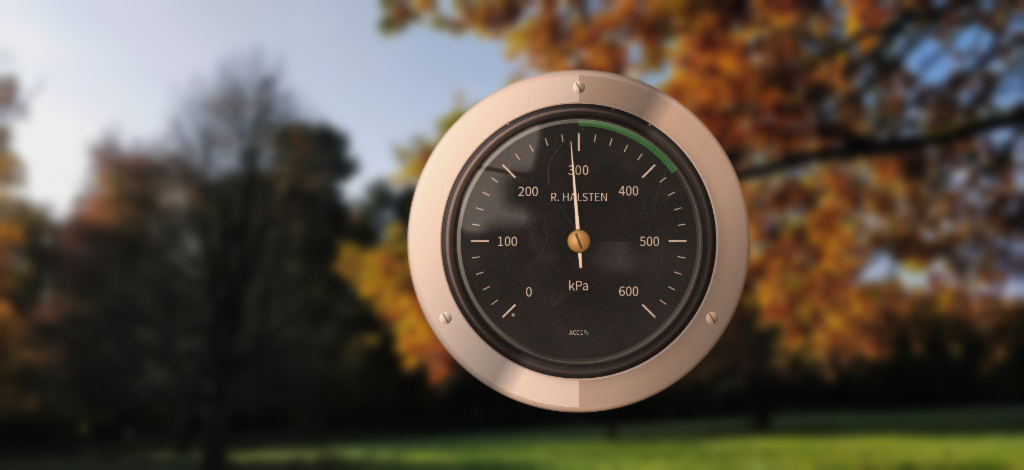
{"value": 290, "unit": "kPa"}
